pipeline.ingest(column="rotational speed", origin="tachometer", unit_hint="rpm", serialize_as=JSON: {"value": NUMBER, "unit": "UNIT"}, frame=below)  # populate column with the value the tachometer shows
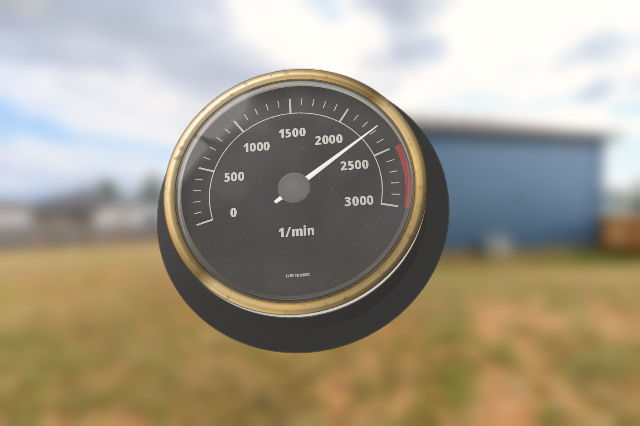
{"value": 2300, "unit": "rpm"}
